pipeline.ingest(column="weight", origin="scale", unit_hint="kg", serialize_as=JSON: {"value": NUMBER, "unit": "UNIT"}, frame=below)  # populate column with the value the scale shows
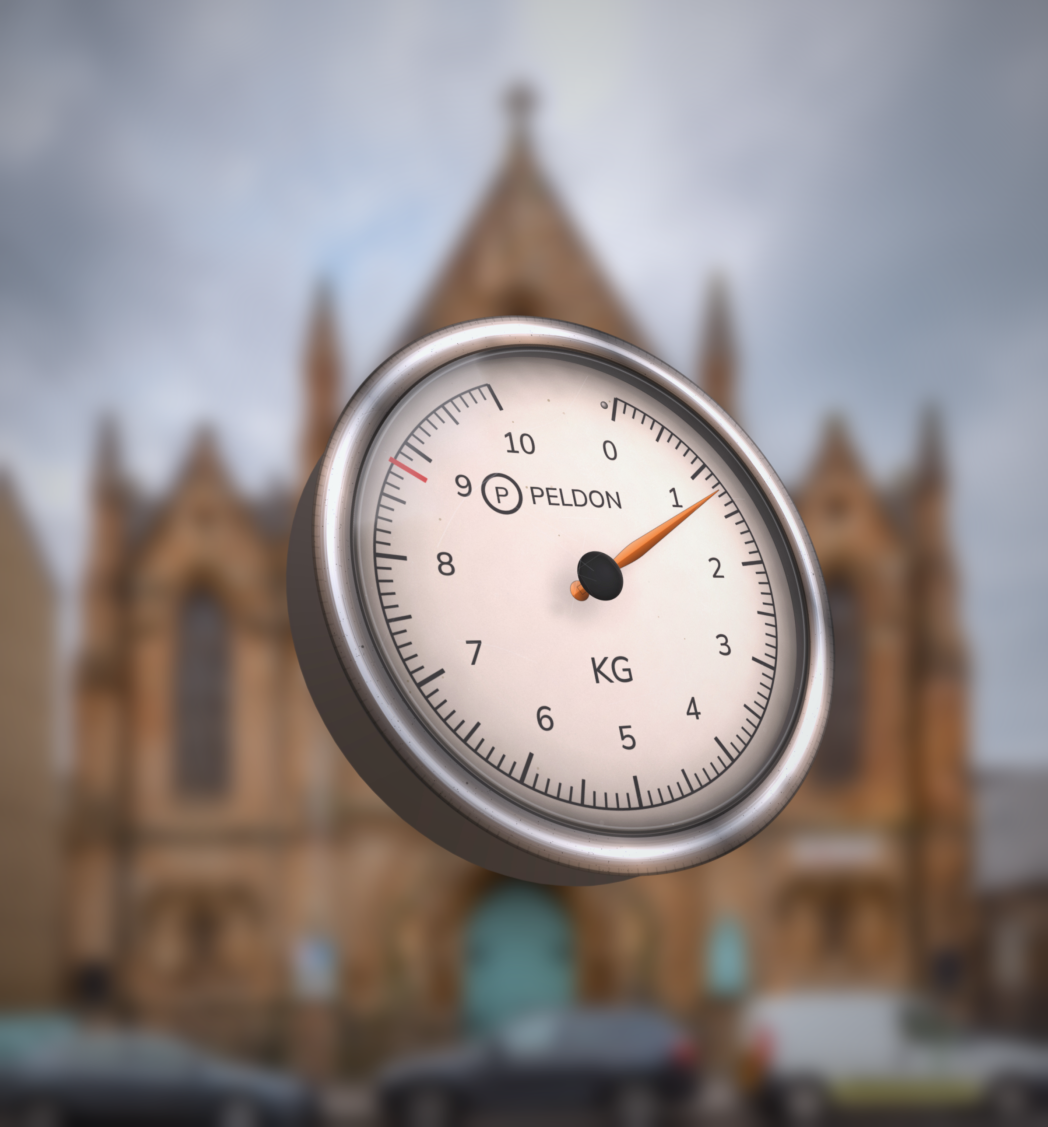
{"value": 1.25, "unit": "kg"}
